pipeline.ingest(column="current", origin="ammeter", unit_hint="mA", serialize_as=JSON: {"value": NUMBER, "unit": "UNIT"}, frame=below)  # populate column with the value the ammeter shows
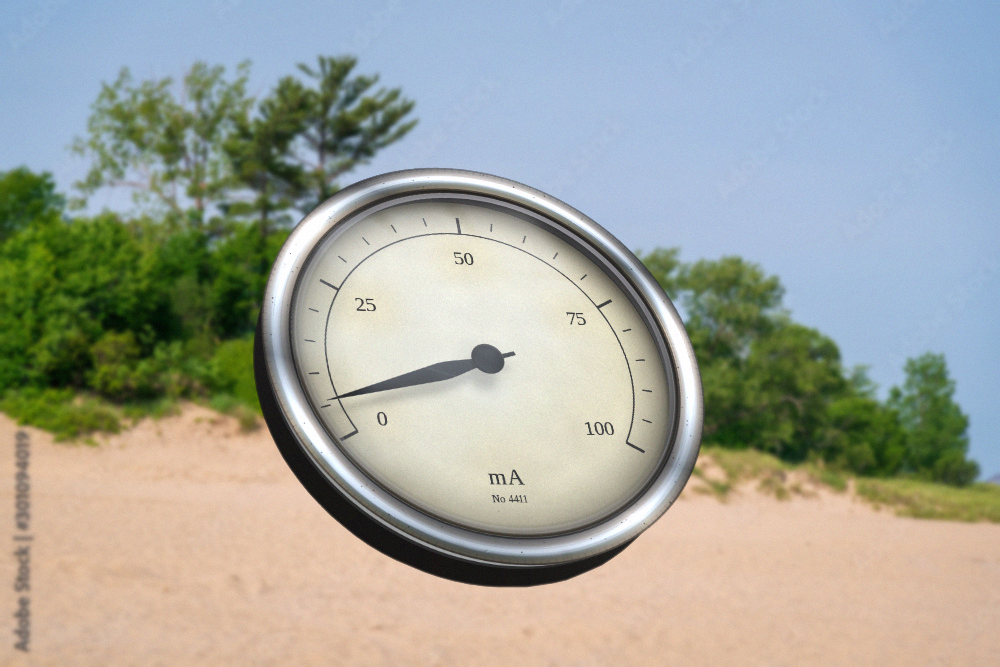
{"value": 5, "unit": "mA"}
